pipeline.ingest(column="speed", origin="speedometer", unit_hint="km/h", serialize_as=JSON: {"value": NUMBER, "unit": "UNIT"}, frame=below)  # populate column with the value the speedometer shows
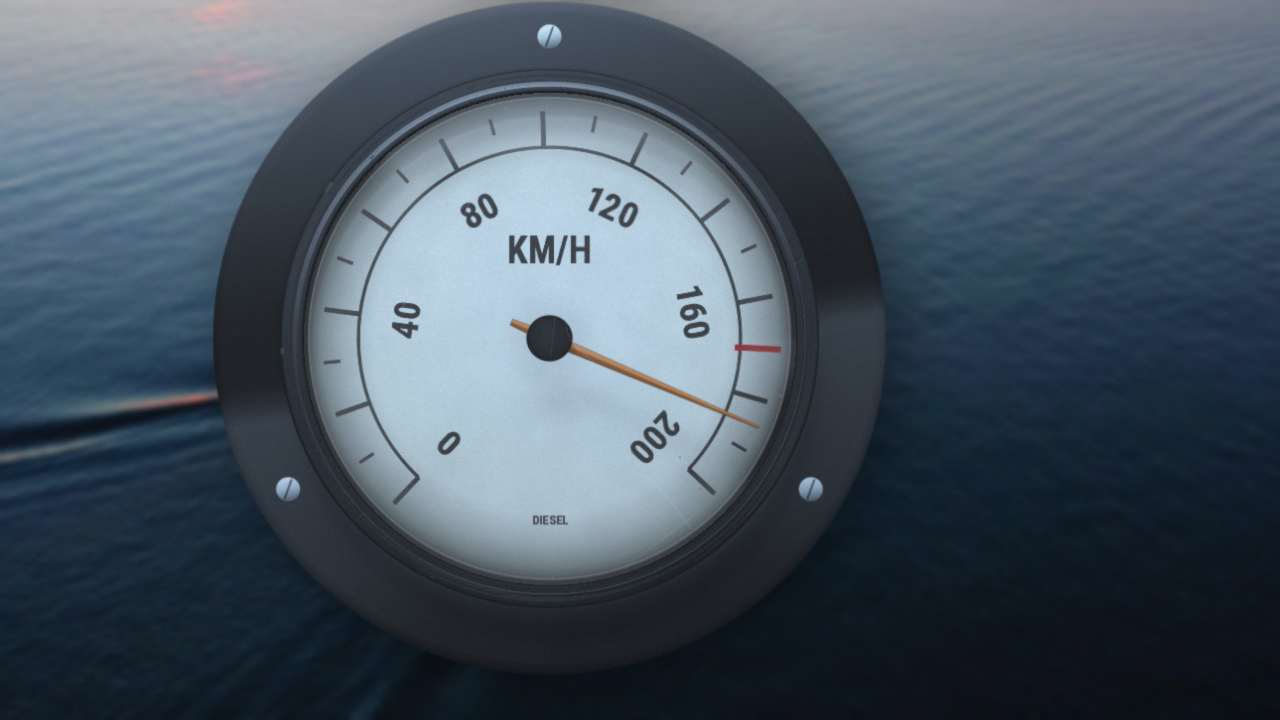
{"value": 185, "unit": "km/h"}
